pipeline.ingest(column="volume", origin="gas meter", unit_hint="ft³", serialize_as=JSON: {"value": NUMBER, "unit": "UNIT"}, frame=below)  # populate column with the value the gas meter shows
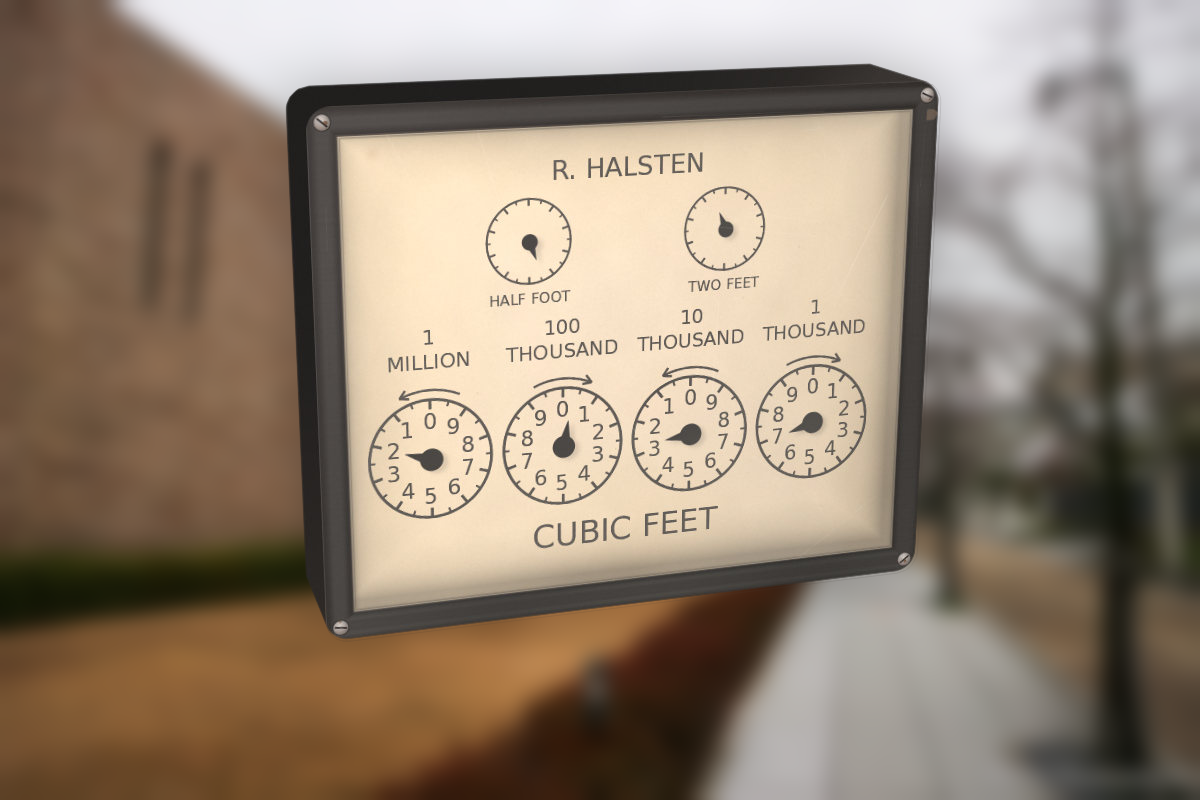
{"value": 202700, "unit": "ft³"}
